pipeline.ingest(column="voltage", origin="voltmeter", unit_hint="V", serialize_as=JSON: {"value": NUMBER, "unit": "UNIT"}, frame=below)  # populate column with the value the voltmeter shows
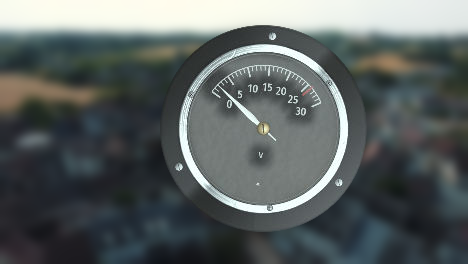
{"value": 2, "unit": "V"}
